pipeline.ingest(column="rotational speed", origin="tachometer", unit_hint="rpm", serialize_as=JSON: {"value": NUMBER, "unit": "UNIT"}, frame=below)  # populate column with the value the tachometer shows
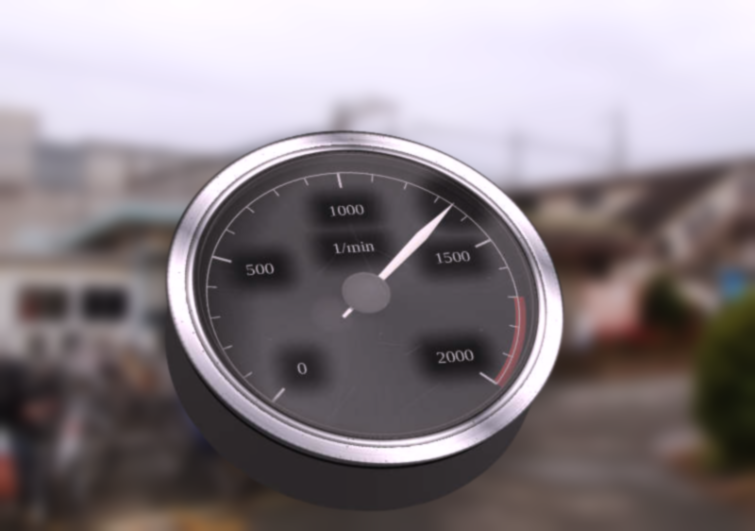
{"value": 1350, "unit": "rpm"}
